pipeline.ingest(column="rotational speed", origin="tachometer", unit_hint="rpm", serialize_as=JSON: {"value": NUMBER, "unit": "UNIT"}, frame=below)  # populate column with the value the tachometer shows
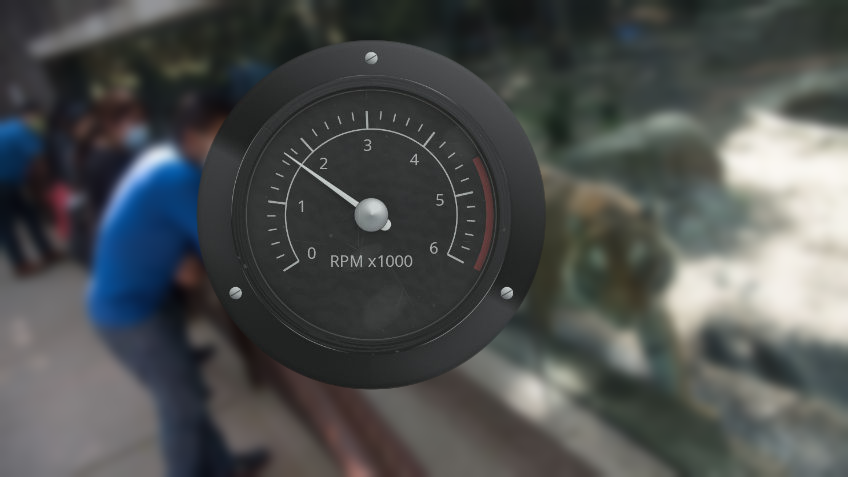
{"value": 1700, "unit": "rpm"}
